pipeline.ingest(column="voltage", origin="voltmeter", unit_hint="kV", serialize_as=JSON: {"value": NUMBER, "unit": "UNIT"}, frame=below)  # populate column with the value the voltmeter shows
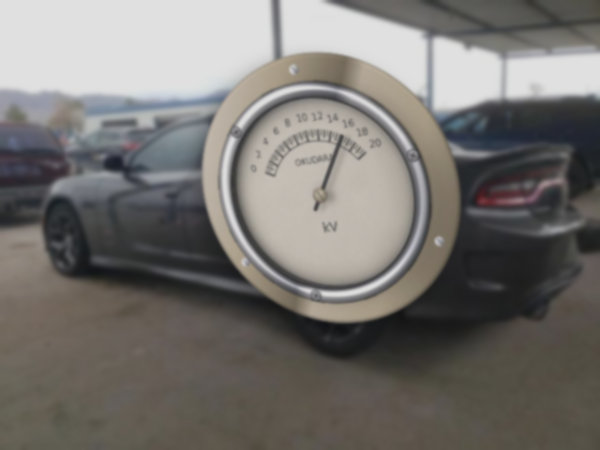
{"value": 16, "unit": "kV"}
